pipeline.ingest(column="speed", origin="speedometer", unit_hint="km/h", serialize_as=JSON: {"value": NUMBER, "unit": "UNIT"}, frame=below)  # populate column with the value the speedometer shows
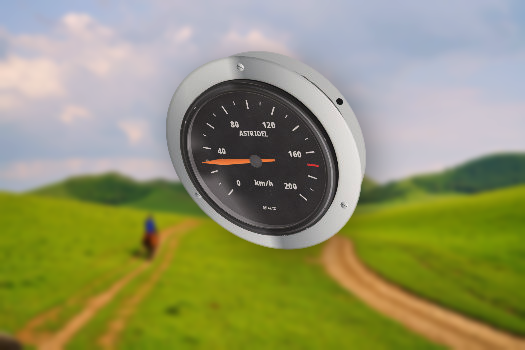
{"value": 30, "unit": "km/h"}
